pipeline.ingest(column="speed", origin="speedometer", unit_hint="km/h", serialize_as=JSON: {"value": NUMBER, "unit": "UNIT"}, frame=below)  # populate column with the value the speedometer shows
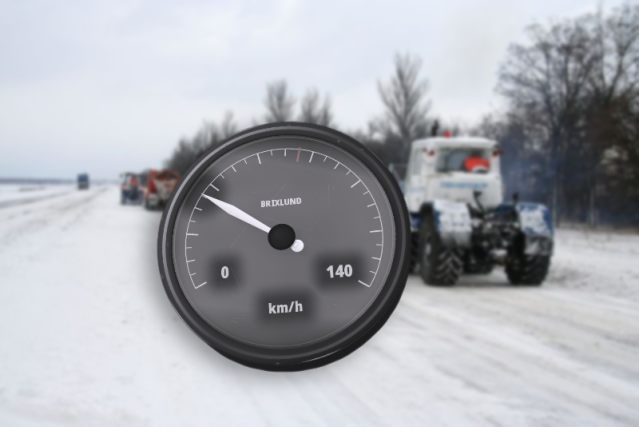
{"value": 35, "unit": "km/h"}
